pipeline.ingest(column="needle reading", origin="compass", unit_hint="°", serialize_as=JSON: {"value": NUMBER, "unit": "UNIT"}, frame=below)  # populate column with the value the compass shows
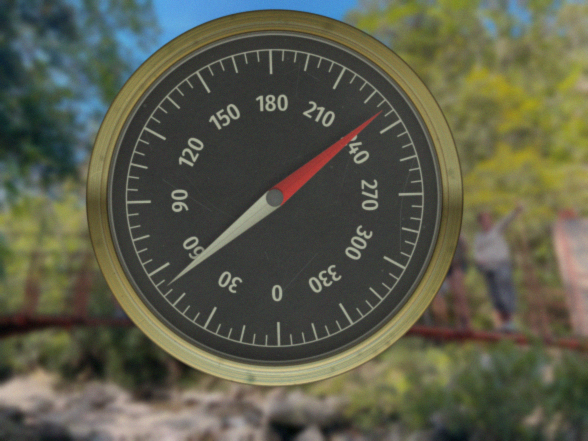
{"value": 232.5, "unit": "°"}
